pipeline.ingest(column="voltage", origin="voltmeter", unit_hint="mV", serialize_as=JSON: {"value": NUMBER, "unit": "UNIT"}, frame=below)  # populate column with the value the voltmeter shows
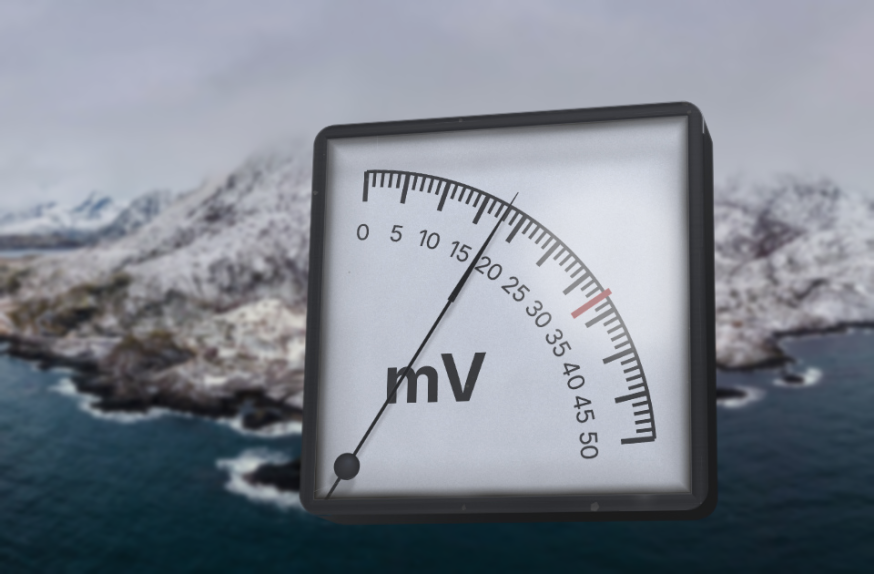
{"value": 18, "unit": "mV"}
